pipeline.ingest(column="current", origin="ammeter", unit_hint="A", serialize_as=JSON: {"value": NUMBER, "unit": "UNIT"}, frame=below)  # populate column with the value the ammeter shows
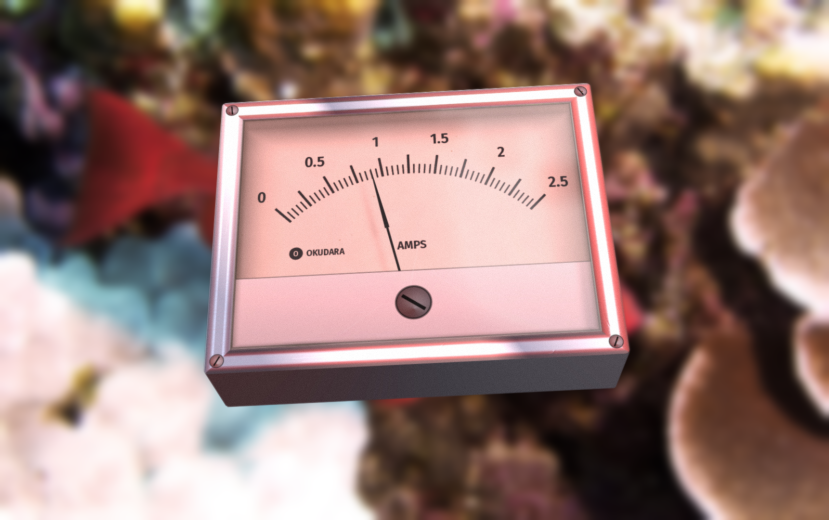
{"value": 0.9, "unit": "A"}
